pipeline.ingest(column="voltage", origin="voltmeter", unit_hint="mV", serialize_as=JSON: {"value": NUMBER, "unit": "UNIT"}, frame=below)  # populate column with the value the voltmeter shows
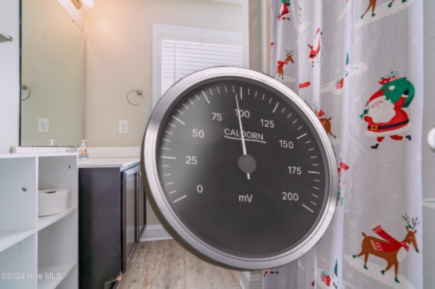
{"value": 95, "unit": "mV"}
